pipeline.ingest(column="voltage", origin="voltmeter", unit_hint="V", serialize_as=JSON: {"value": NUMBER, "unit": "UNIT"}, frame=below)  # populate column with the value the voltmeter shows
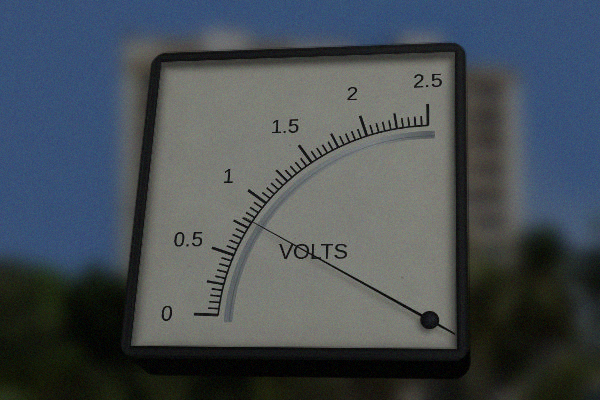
{"value": 0.8, "unit": "V"}
